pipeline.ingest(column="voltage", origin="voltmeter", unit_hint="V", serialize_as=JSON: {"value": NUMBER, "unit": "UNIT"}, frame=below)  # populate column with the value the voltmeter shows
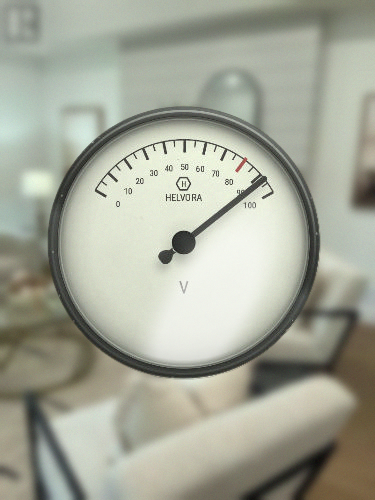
{"value": 92.5, "unit": "V"}
